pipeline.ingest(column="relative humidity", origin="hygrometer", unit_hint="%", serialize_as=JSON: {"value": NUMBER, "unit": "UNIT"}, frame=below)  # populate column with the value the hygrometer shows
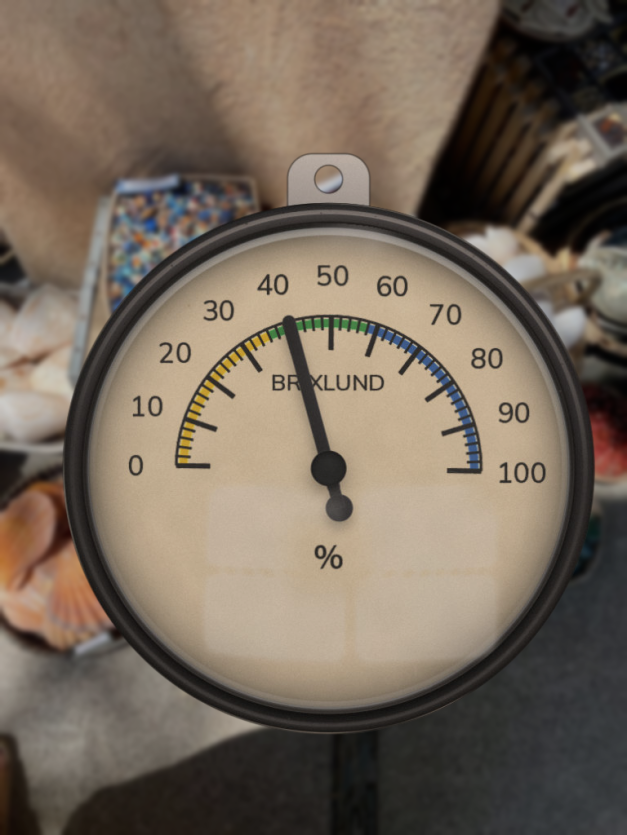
{"value": 41, "unit": "%"}
